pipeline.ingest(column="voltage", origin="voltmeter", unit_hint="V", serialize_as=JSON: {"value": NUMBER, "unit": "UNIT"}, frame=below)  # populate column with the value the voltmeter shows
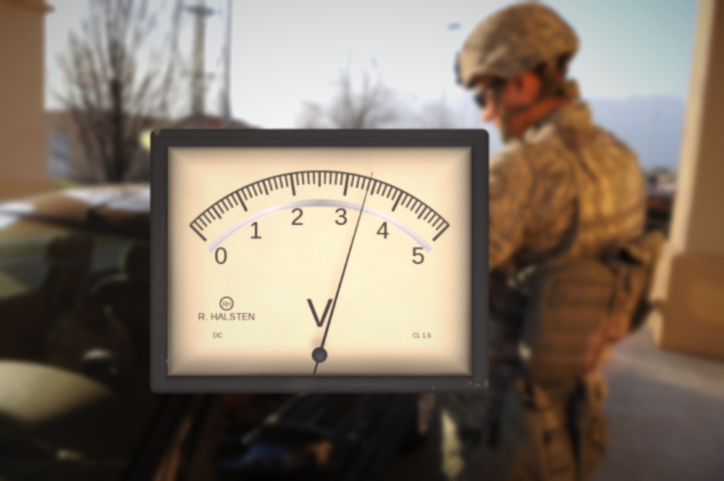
{"value": 3.4, "unit": "V"}
